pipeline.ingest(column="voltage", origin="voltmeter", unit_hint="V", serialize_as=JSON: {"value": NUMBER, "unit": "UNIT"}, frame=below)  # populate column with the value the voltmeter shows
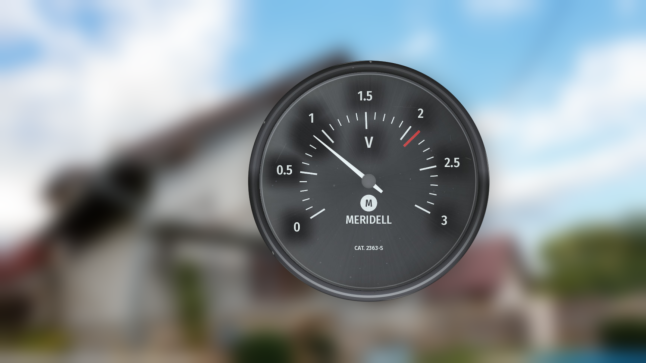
{"value": 0.9, "unit": "V"}
